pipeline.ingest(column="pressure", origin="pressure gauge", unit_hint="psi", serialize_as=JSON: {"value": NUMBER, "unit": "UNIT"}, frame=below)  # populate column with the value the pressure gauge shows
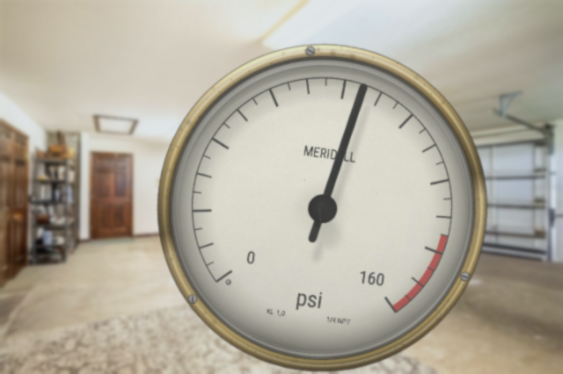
{"value": 85, "unit": "psi"}
